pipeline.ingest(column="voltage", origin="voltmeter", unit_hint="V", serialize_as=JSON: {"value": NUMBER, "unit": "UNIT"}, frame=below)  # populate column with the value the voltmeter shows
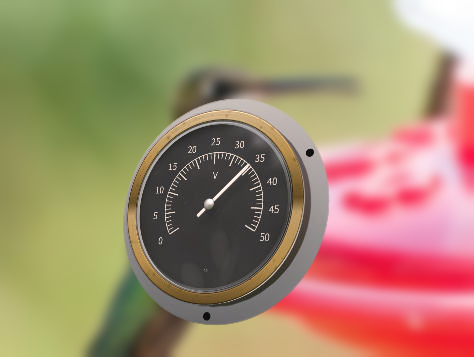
{"value": 35, "unit": "V"}
